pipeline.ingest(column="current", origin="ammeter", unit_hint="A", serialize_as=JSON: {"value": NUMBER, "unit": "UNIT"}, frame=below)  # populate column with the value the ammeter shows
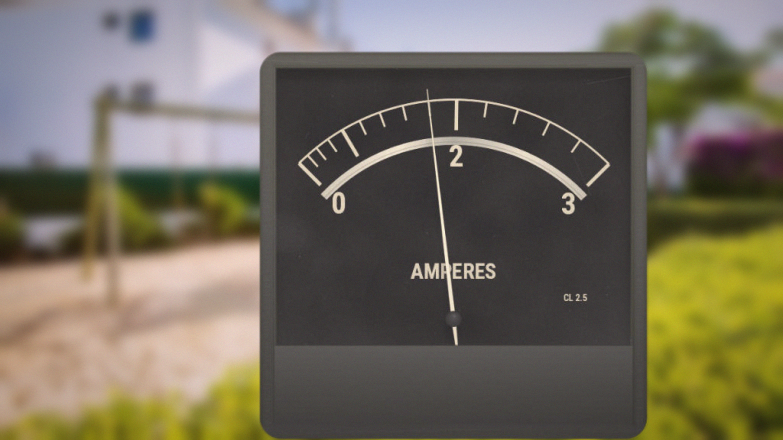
{"value": 1.8, "unit": "A"}
